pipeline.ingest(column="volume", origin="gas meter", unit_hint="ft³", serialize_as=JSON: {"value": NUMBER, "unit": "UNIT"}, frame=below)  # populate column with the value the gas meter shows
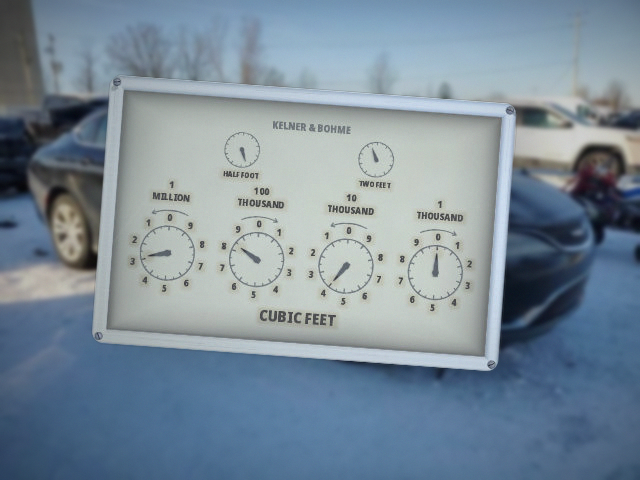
{"value": 284000, "unit": "ft³"}
